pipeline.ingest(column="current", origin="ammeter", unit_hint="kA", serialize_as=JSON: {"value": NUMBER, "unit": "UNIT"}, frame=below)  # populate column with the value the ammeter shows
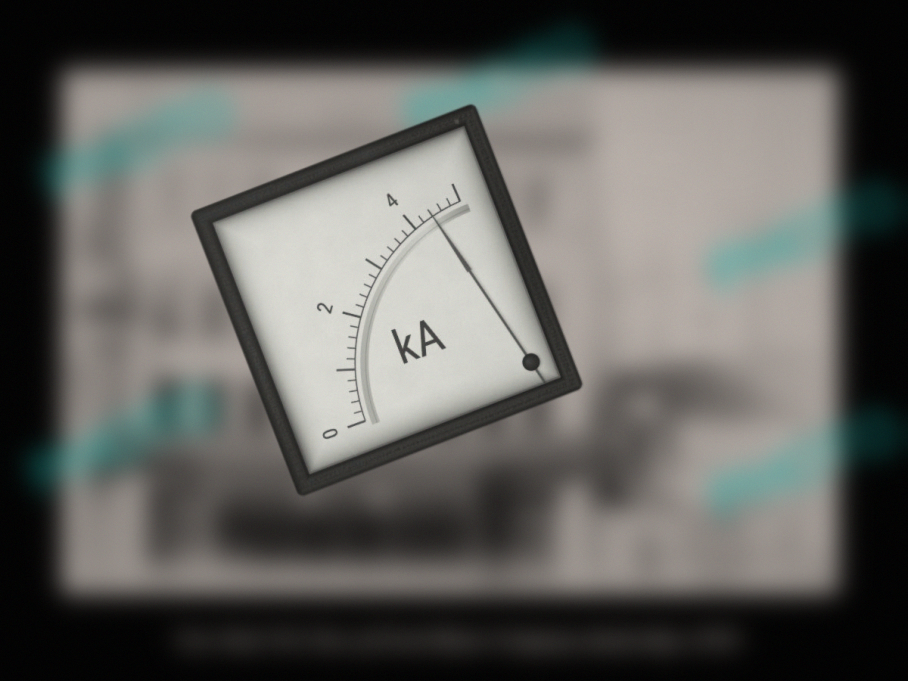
{"value": 4.4, "unit": "kA"}
